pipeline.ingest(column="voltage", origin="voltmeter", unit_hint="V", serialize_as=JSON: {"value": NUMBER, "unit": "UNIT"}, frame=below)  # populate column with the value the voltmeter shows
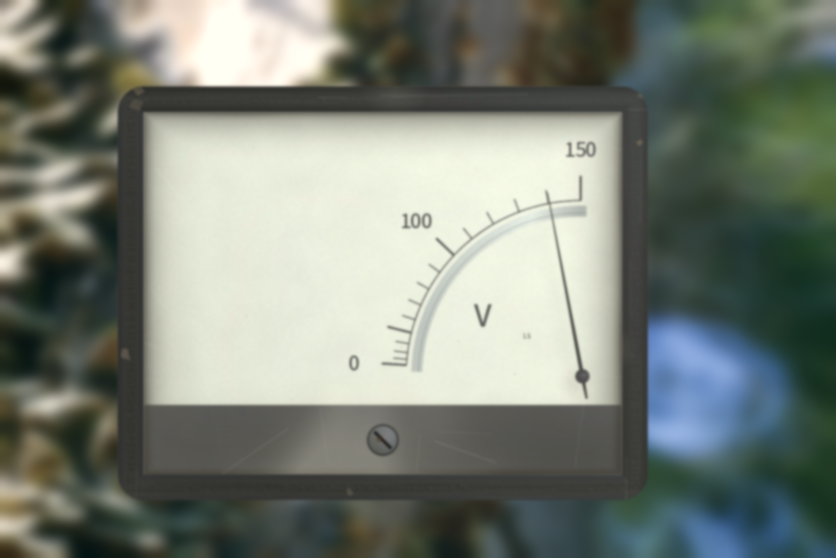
{"value": 140, "unit": "V"}
